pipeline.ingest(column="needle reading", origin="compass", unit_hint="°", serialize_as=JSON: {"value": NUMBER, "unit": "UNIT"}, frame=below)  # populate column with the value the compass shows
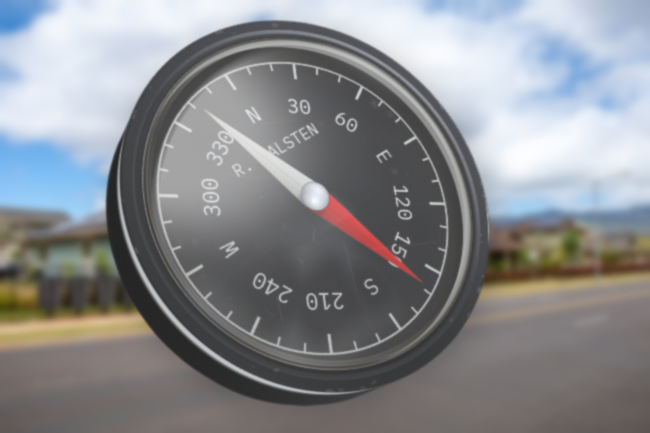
{"value": 160, "unit": "°"}
